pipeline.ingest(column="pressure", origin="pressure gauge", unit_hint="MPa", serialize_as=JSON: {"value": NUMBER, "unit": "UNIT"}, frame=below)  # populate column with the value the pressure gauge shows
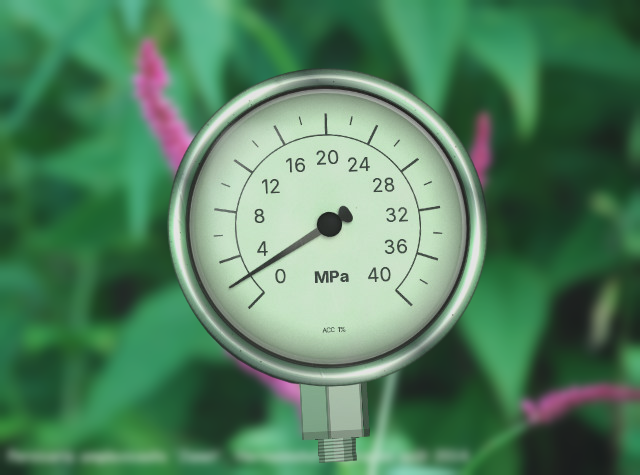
{"value": 2, "unit": "MPa"}
